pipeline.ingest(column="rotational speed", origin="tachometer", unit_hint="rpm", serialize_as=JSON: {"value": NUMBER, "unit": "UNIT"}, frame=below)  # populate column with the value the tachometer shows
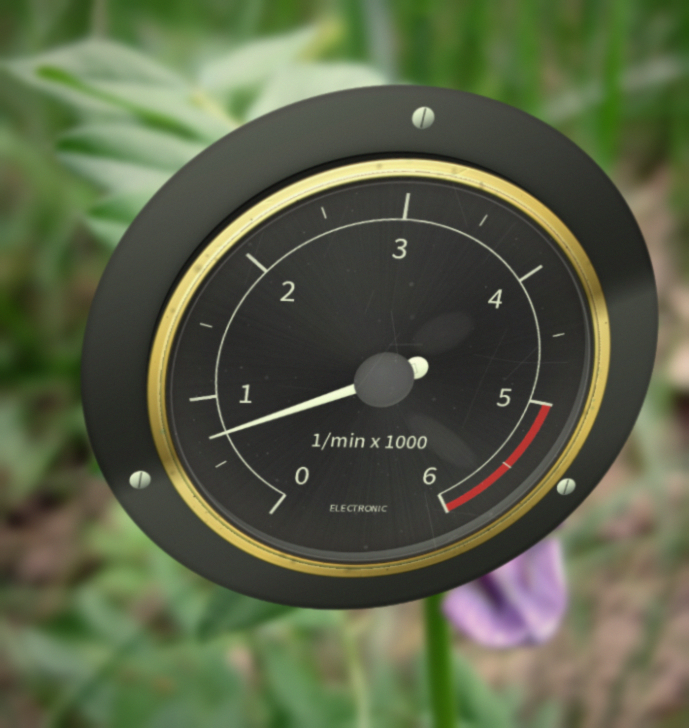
{"value": 750, "unit": "rpm"}
